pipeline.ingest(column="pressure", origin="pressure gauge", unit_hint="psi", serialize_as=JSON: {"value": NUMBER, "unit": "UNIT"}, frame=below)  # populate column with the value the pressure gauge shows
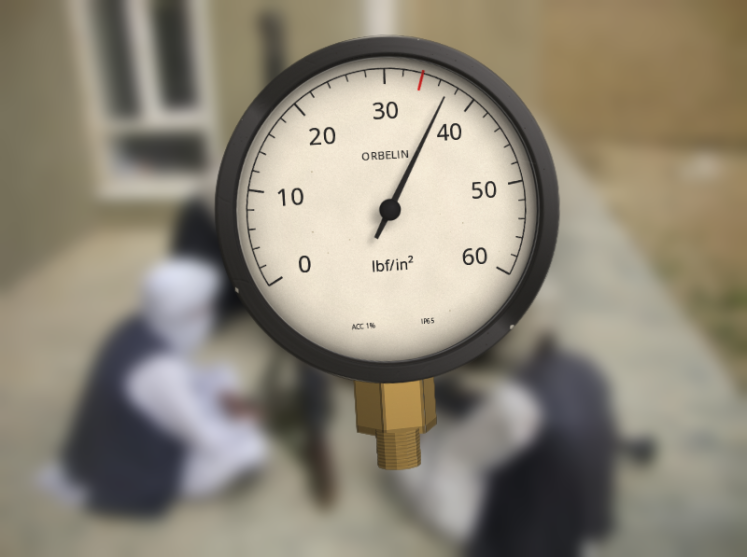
{"value": 37, "unit": "psi"}
